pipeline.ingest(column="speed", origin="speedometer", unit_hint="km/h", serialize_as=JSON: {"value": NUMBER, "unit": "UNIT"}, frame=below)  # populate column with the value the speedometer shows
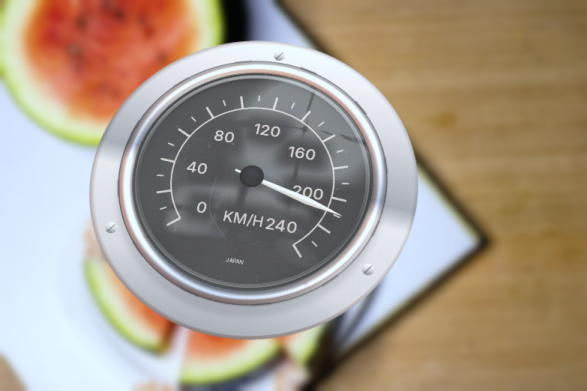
{"value": 210, "unit": "km/h"}
